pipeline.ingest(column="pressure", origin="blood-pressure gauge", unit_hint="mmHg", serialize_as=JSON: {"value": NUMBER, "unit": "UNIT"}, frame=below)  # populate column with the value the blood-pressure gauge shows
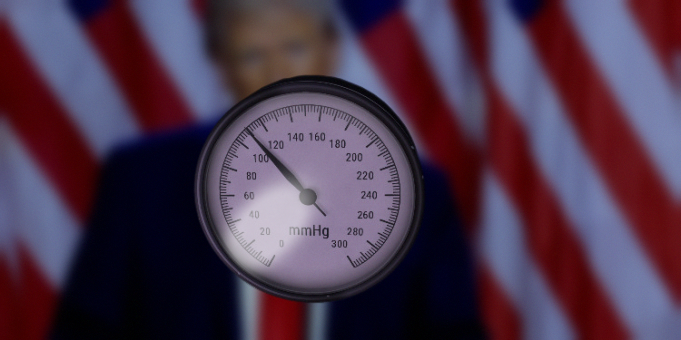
{"value": 110, "unit": "mmHg"}
